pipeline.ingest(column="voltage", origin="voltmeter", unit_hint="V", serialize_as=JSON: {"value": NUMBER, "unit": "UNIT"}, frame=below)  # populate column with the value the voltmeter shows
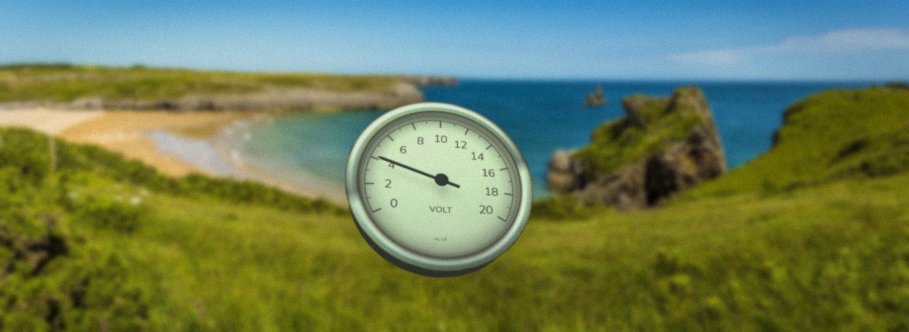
{"value": 4, "unit": "V"}
